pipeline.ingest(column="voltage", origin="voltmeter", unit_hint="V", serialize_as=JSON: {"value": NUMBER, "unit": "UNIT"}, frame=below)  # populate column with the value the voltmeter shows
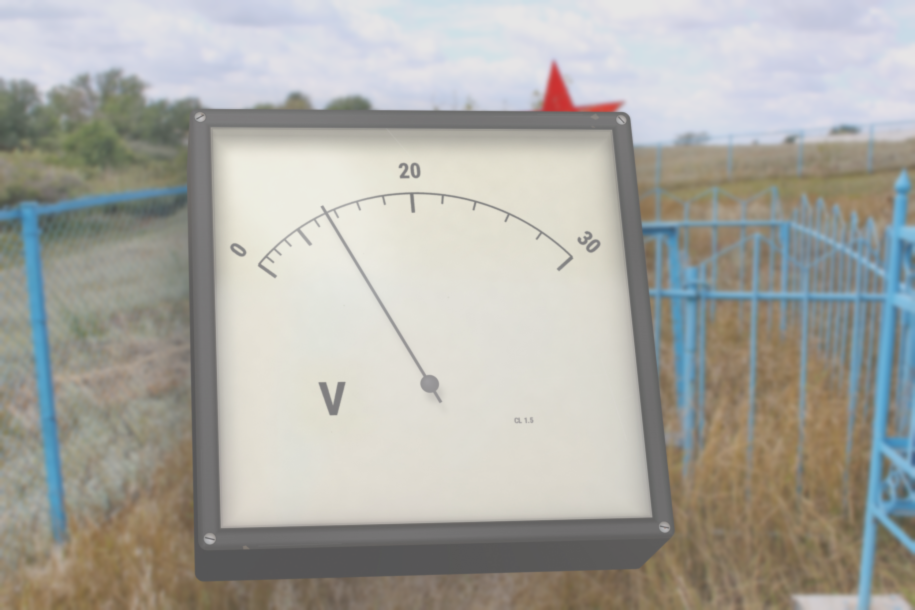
{"value": 13, "unit": "V"}
